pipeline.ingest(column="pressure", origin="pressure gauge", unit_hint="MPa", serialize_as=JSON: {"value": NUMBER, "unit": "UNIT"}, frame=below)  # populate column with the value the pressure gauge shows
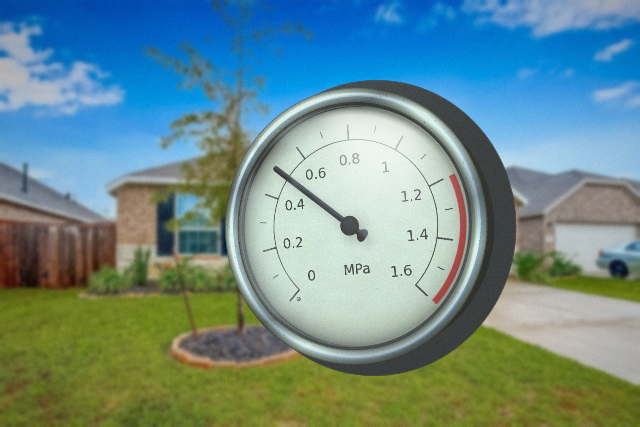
{"value": 0.5, "unit": "MPa"}
